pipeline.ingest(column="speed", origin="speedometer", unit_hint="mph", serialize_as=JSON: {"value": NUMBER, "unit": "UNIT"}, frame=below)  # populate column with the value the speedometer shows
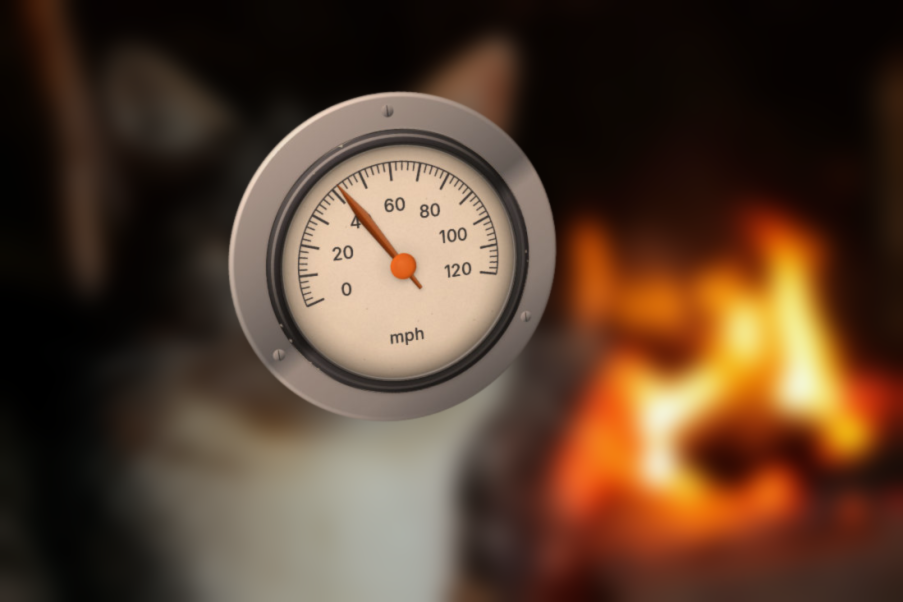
{"value": 42, "unit": "mph"}
